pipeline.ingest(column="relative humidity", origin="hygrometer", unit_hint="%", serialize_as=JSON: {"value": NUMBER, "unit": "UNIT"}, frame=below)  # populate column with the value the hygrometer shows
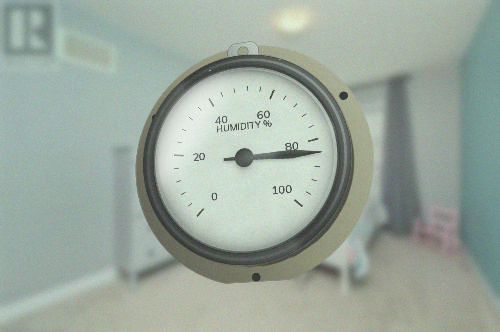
{"value": 84, "unit": "%"}
